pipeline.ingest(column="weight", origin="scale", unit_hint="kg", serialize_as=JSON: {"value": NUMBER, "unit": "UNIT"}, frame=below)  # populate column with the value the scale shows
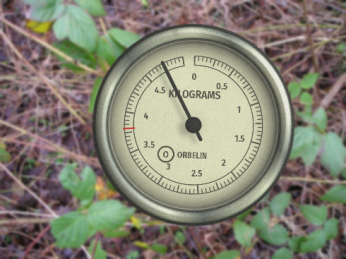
{"value": 4.75, "unit": "kg"}
